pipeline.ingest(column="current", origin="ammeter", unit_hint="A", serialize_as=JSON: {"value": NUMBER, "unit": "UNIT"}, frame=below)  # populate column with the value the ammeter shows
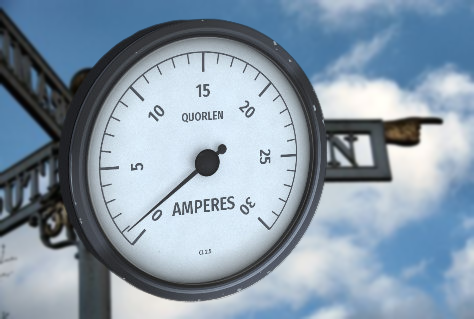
{"value": 1, "unit": "A"}
